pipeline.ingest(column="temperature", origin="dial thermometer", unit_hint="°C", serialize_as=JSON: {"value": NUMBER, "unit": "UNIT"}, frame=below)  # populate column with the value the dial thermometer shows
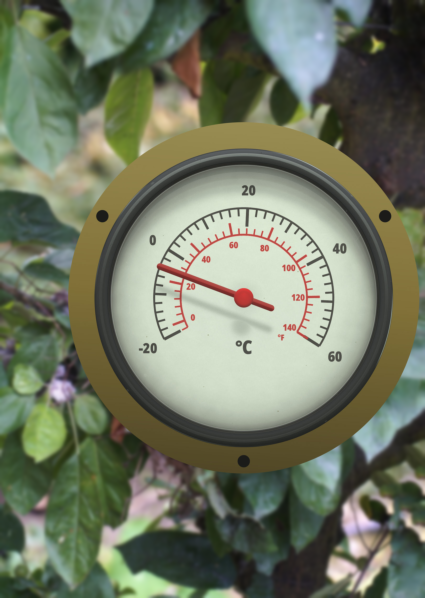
{"value": -4, "unit": "°C"}
